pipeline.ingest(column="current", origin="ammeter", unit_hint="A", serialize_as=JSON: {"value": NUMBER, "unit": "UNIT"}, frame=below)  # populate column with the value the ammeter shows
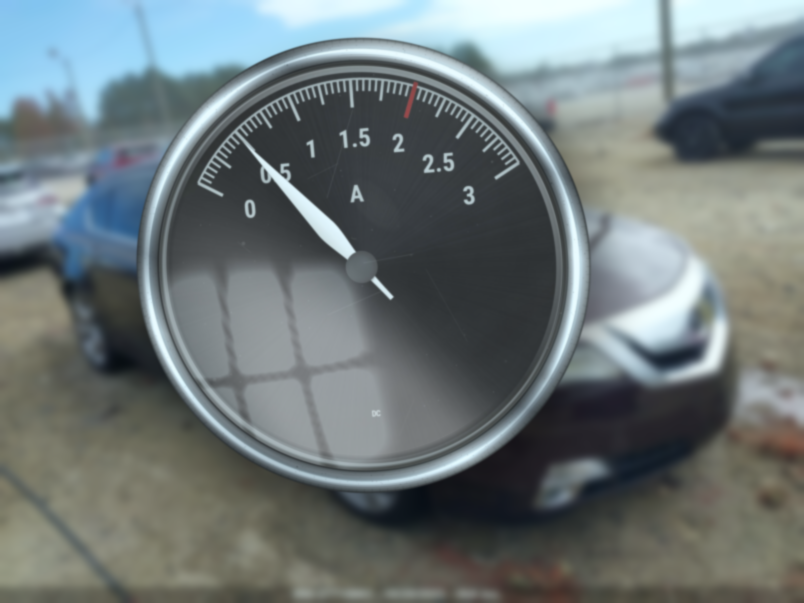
{"value": 0.5, "unit": "A"}
